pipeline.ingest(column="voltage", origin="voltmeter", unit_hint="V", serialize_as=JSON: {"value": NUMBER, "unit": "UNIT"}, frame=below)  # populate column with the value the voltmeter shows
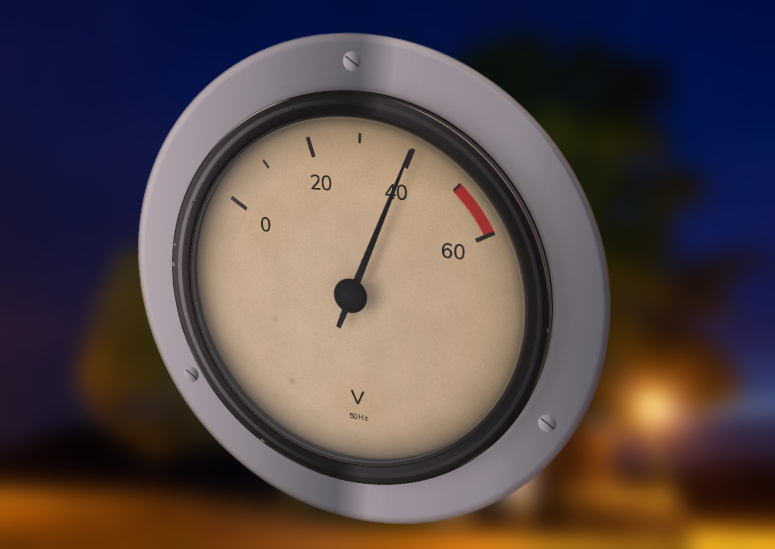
{"value": 40, "unit": "V"}
